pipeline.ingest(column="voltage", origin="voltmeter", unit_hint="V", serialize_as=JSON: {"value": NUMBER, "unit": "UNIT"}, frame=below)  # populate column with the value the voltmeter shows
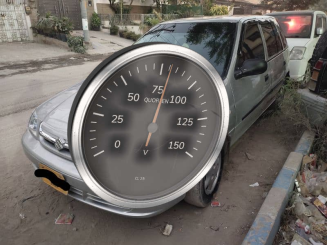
{"value": 80, "unit": "V"}
